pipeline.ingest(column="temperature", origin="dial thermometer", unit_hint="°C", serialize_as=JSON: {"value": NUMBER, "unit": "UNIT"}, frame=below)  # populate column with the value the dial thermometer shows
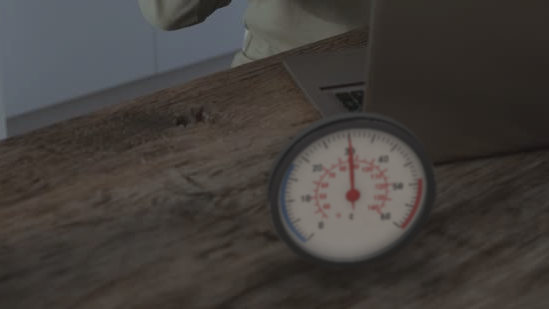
{"value": 30, "unit": "°C"}
